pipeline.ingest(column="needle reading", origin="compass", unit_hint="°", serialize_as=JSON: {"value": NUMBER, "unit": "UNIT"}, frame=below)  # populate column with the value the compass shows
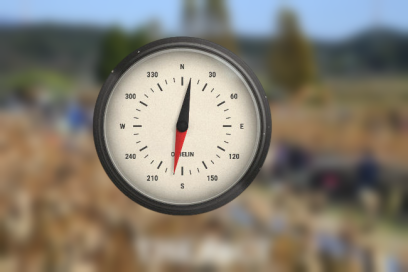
{"value": 190, "unit": "°"}
